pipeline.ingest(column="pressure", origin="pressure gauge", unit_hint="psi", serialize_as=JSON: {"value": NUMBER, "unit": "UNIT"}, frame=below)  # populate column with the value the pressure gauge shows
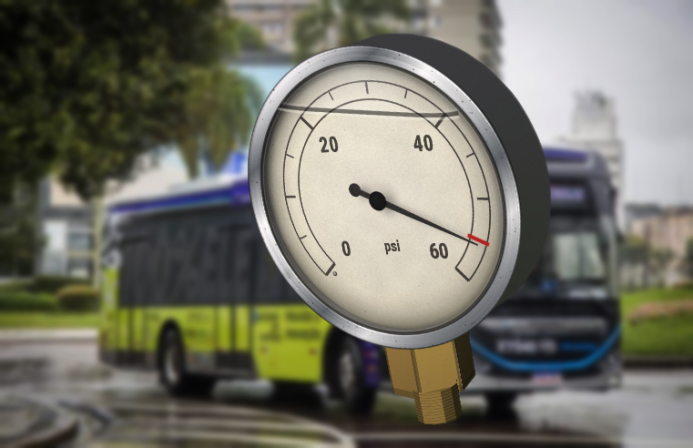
{"value": 55, "unit": "psi"}
